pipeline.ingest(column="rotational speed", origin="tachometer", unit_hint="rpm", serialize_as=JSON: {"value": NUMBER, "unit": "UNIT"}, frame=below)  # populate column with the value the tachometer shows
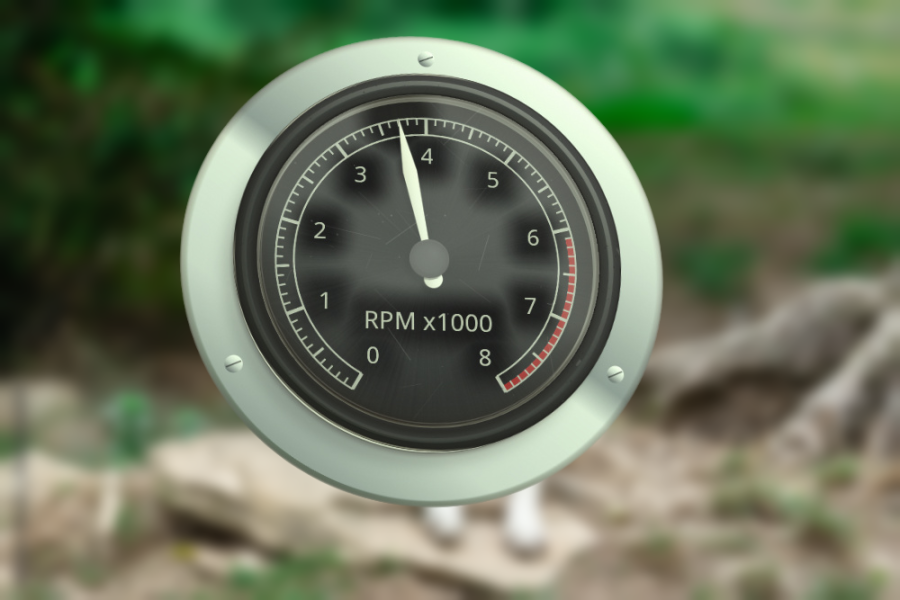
{"value": 3700, "unit": "rpm"}
